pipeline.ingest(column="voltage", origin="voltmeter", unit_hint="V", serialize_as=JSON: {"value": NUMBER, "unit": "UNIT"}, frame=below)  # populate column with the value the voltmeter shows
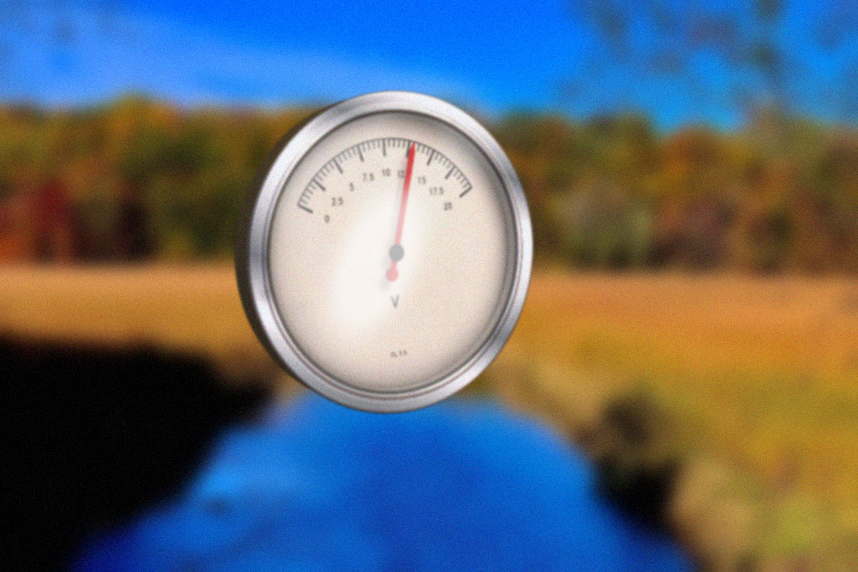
{"value": 12.5, "unit": "V"}
